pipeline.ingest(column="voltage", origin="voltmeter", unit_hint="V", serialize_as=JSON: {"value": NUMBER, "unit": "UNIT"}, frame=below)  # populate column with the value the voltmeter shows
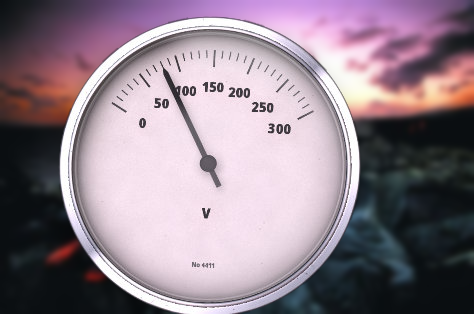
{"value": 80, "unit": "V"}
